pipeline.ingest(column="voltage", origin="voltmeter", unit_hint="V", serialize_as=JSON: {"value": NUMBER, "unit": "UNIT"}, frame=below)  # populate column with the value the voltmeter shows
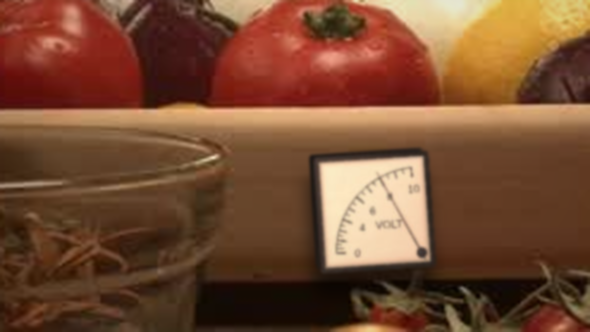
{"value": 8, "unit": "V"}
